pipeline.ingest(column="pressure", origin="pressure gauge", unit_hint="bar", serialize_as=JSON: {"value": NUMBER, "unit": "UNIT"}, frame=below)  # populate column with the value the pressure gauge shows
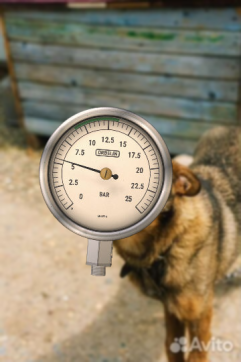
{"value": 5.5, "unit": "bar"}
